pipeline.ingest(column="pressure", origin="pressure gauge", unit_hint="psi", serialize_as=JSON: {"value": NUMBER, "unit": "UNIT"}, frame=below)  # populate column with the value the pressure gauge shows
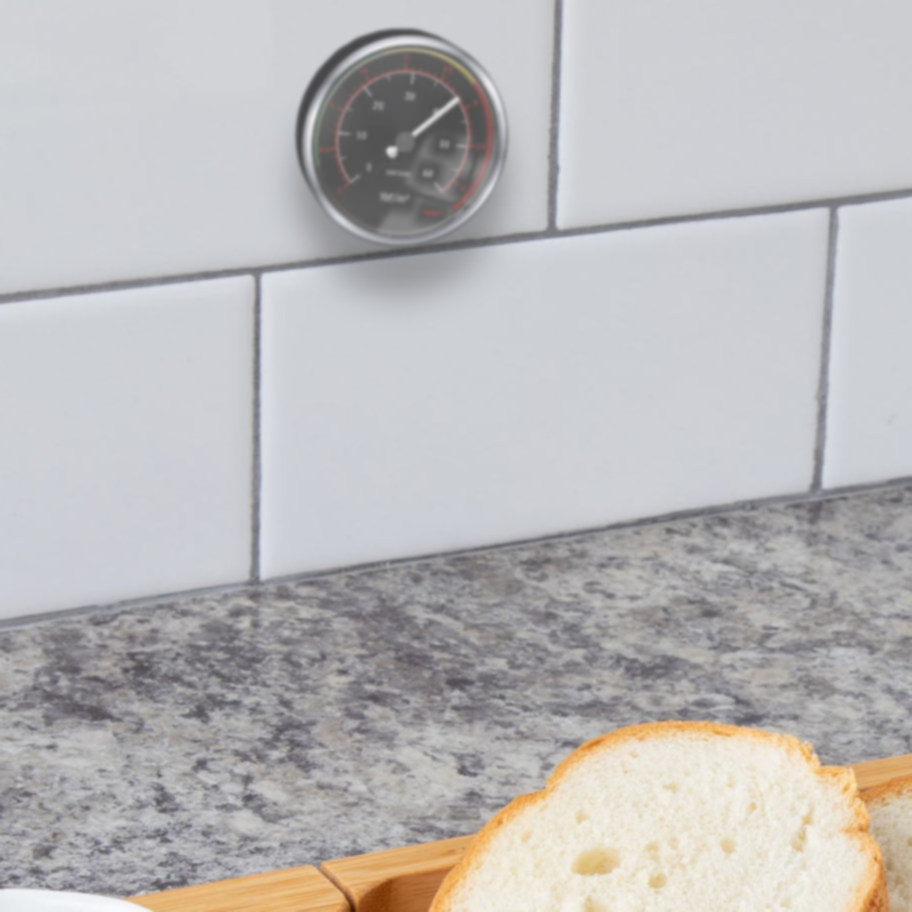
{"value": 40, "unit": "psi"}
